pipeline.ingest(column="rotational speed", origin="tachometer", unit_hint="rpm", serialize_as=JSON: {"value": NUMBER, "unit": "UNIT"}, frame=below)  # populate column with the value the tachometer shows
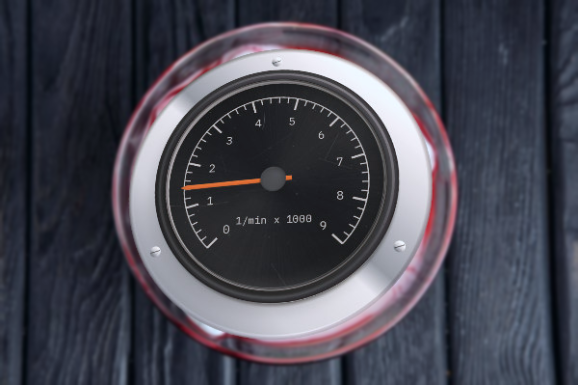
{"value": 1400, "unit": "rpm"}
